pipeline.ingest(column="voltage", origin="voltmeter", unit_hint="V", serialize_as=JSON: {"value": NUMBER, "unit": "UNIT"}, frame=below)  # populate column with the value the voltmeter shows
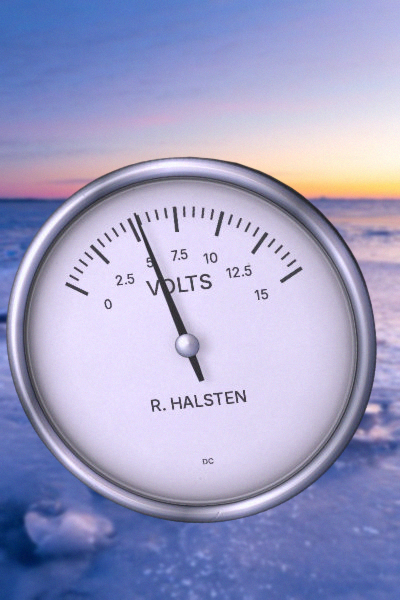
{"value": 5.5, "unit": "V"}
